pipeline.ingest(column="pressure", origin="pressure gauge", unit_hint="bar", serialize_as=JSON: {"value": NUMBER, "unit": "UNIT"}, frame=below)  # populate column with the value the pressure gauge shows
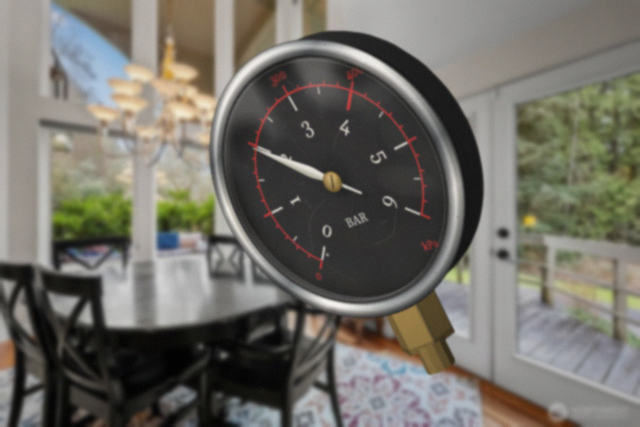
{"value": 2, "unit": "bar"}
